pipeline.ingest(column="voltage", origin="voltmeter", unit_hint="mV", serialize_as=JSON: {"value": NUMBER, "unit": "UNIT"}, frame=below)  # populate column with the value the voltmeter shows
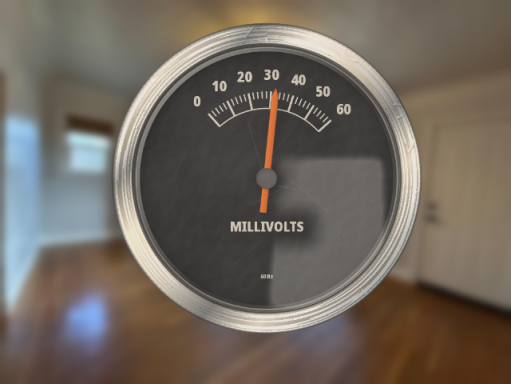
{"value": 32, "unit": "mV"}
